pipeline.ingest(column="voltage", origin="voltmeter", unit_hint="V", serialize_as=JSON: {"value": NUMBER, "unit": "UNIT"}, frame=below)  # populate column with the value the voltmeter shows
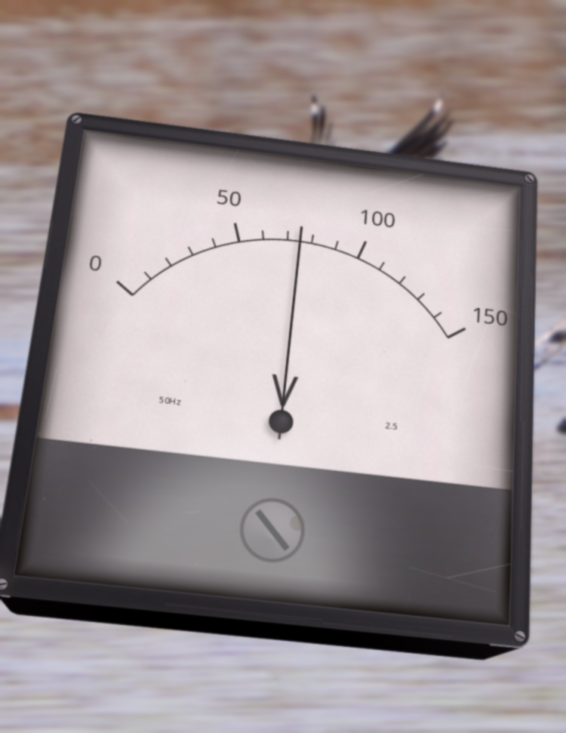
{"value": 75, "unit": "V"}
